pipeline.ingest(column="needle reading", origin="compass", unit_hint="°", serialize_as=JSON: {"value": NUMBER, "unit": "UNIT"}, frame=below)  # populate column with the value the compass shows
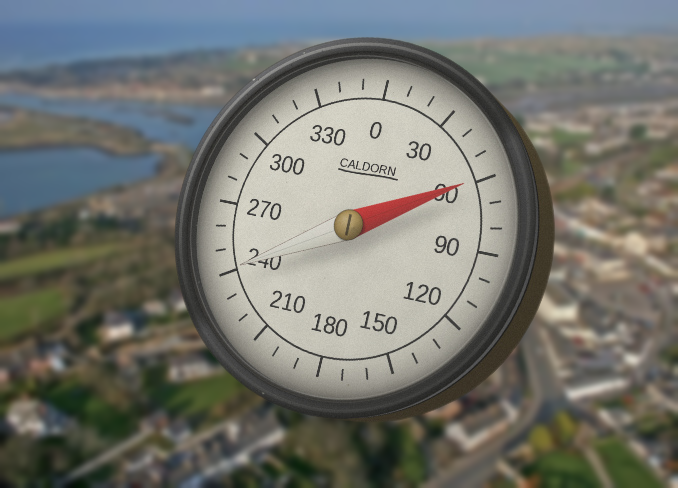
{"value": 60, "unit": "°"}
